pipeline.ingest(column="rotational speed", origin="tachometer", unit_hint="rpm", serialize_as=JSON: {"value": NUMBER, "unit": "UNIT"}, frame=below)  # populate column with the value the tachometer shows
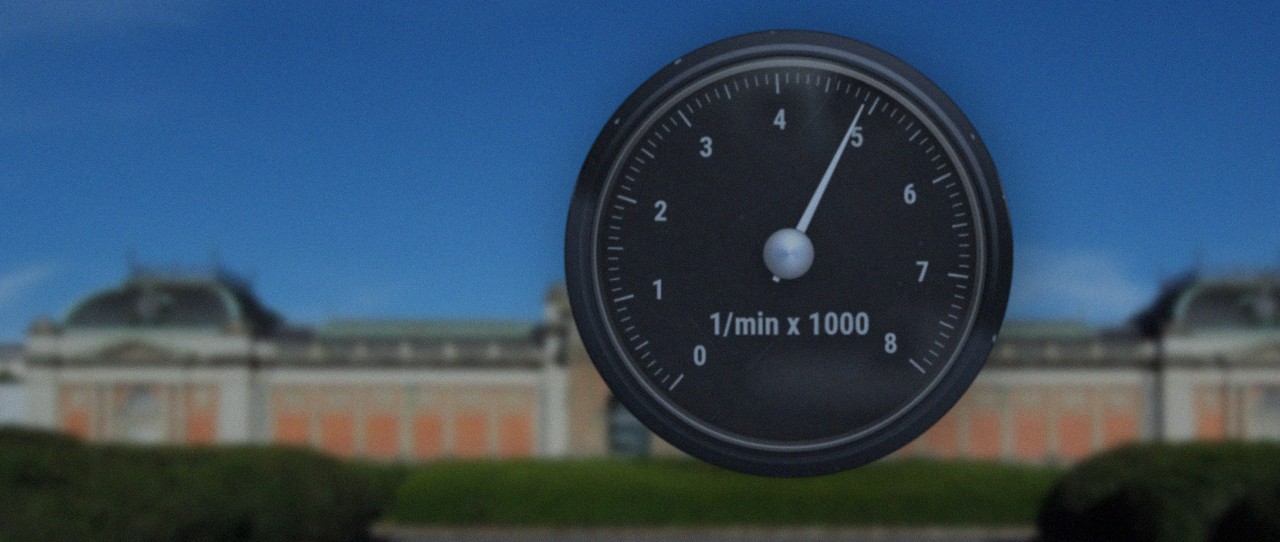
{"value": 4900, "unit": "rpm"}
